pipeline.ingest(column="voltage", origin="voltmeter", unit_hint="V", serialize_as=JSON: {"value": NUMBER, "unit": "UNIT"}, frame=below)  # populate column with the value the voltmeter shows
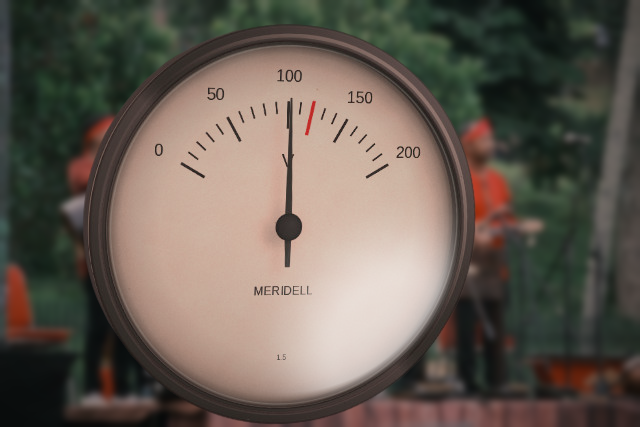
{"value": 100, "unit": "V"}
